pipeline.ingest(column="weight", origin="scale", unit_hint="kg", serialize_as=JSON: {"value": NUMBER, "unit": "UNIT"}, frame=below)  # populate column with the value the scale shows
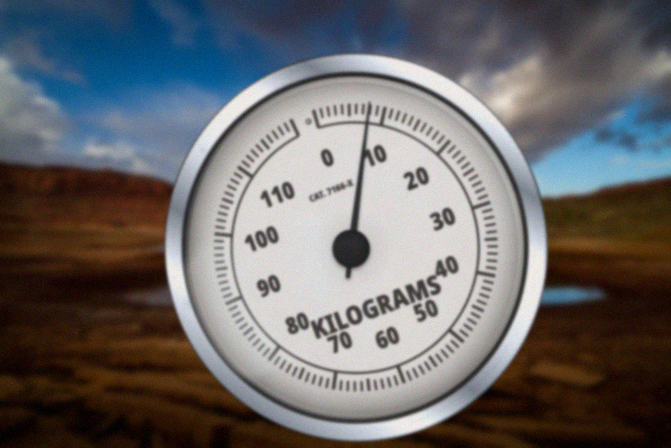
{"value": 8, "unit": "kg"}
